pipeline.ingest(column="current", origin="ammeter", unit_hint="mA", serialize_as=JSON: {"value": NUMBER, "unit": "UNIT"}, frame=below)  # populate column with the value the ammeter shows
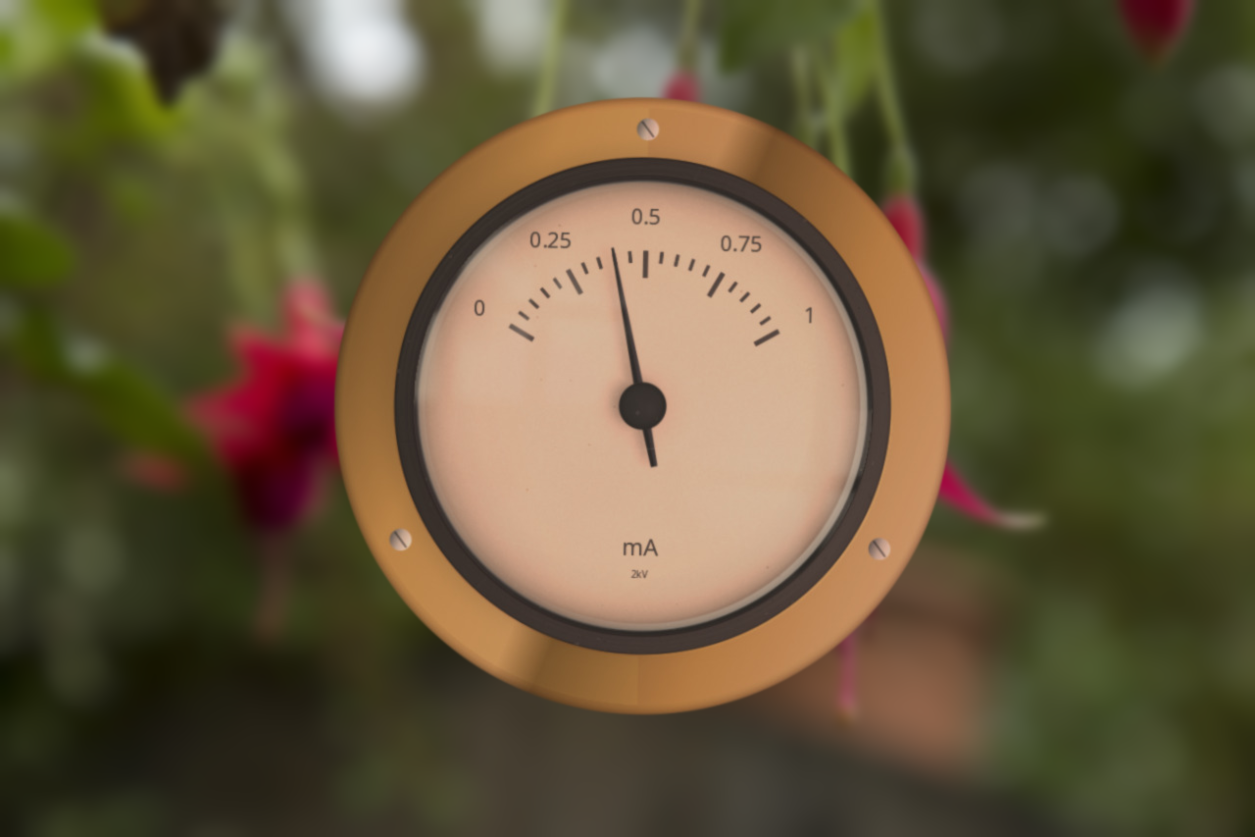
{"value": 0.4, "unit": "mA"}
